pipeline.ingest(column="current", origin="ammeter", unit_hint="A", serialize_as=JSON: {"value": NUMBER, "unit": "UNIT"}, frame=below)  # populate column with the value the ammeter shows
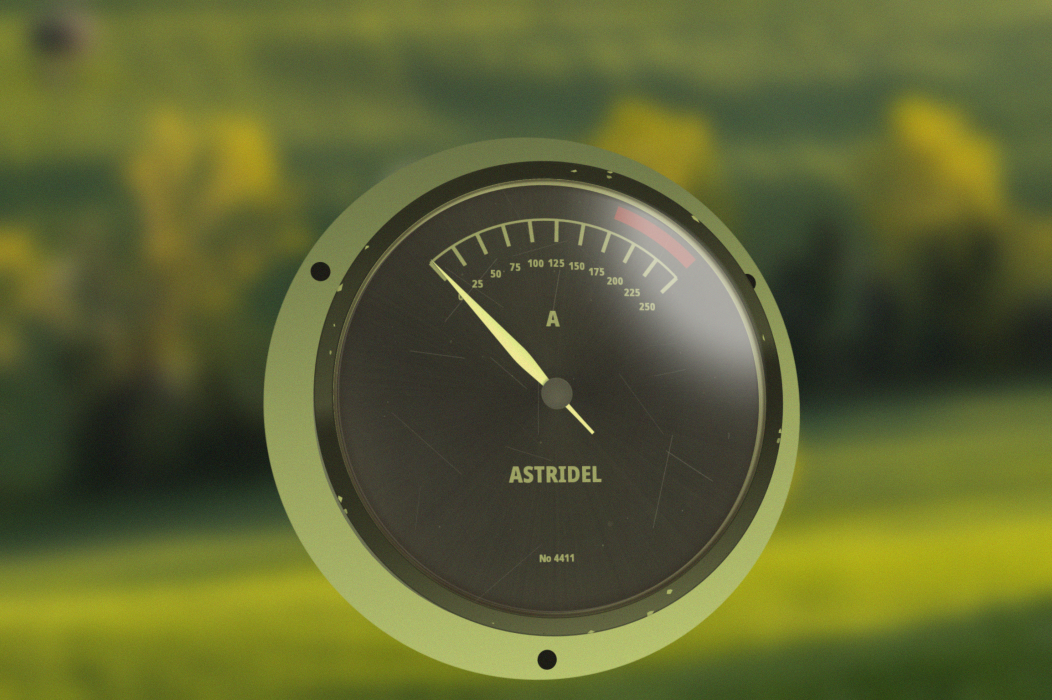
{"value": 0, "unit": "A"}
